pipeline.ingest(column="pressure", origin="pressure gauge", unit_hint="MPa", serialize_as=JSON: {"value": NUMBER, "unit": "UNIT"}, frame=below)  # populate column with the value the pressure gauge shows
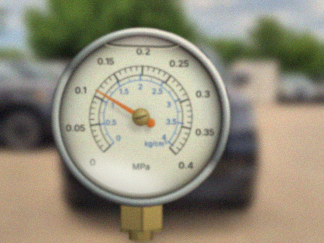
{"value": 0.11, "unit": "MPa"}
